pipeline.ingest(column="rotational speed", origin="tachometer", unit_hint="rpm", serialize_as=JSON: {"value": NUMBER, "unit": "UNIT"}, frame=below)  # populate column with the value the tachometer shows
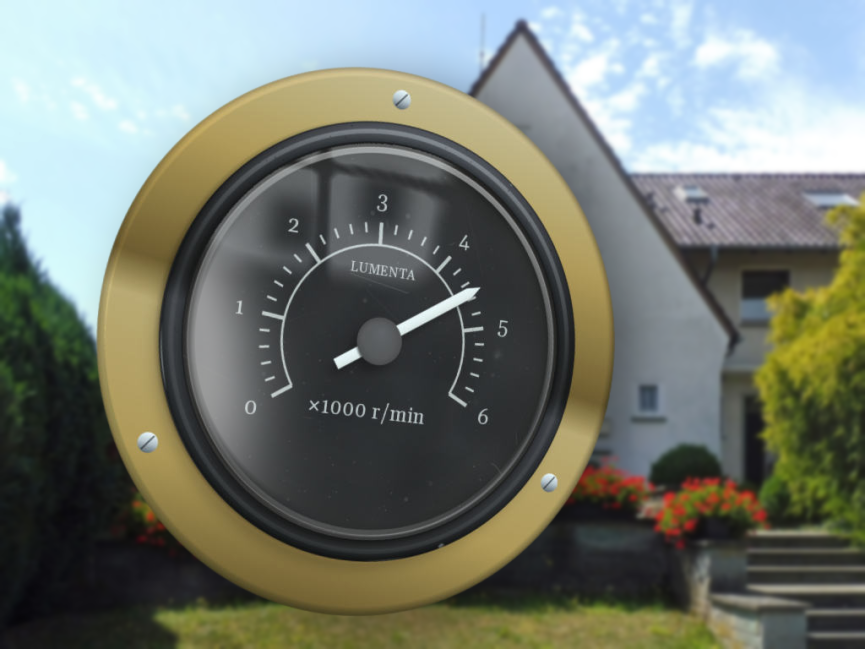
{"value": 4500, "unit": "rpm"}
